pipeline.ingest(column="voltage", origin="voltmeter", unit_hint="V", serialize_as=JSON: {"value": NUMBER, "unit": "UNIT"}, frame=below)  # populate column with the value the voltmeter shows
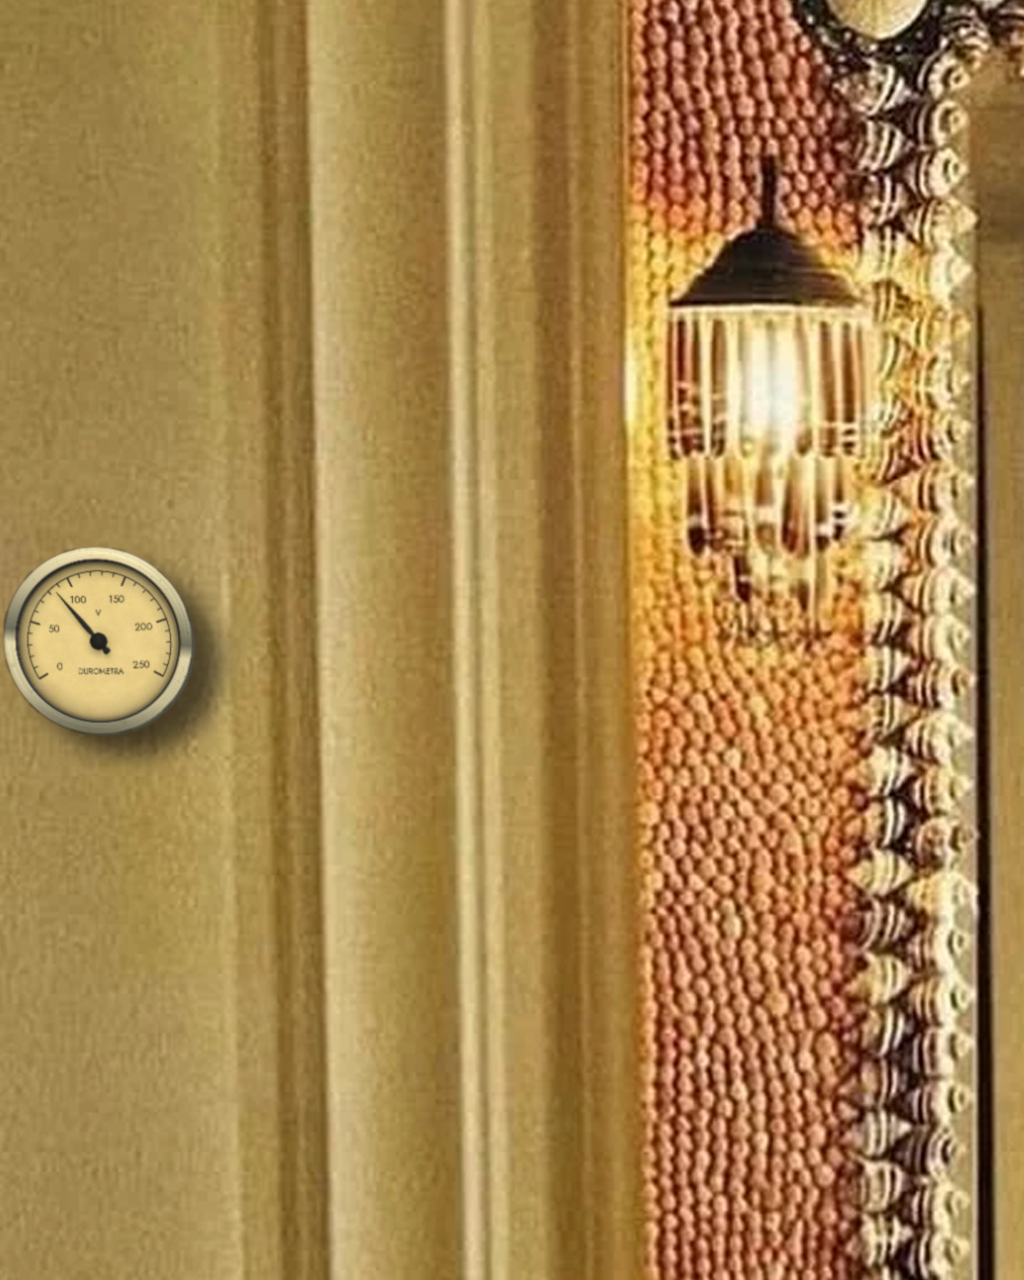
{"value": 85, "unit": "V"}
